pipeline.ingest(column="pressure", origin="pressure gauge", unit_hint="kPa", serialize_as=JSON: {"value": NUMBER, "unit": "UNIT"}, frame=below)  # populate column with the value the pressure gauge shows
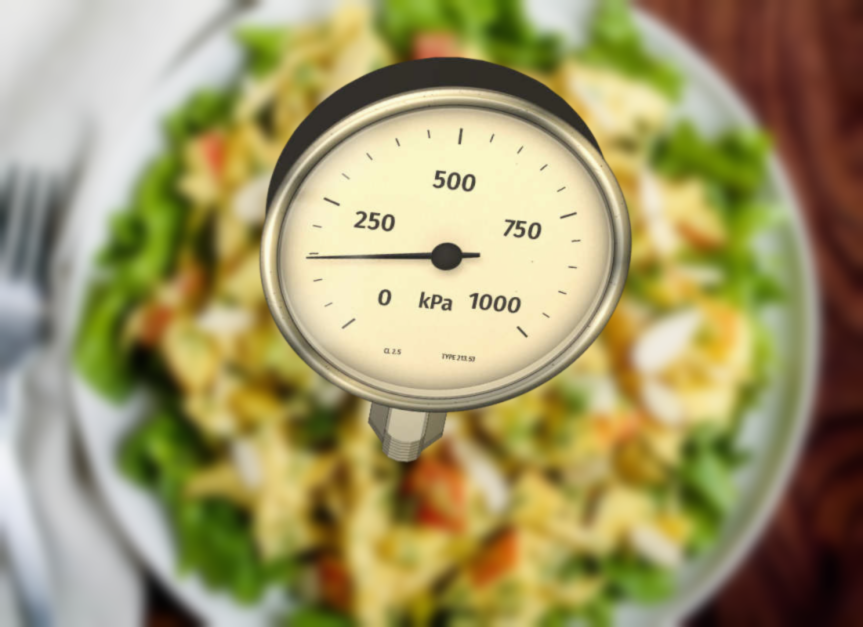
{"value": 150, "unit": "kPa"}
